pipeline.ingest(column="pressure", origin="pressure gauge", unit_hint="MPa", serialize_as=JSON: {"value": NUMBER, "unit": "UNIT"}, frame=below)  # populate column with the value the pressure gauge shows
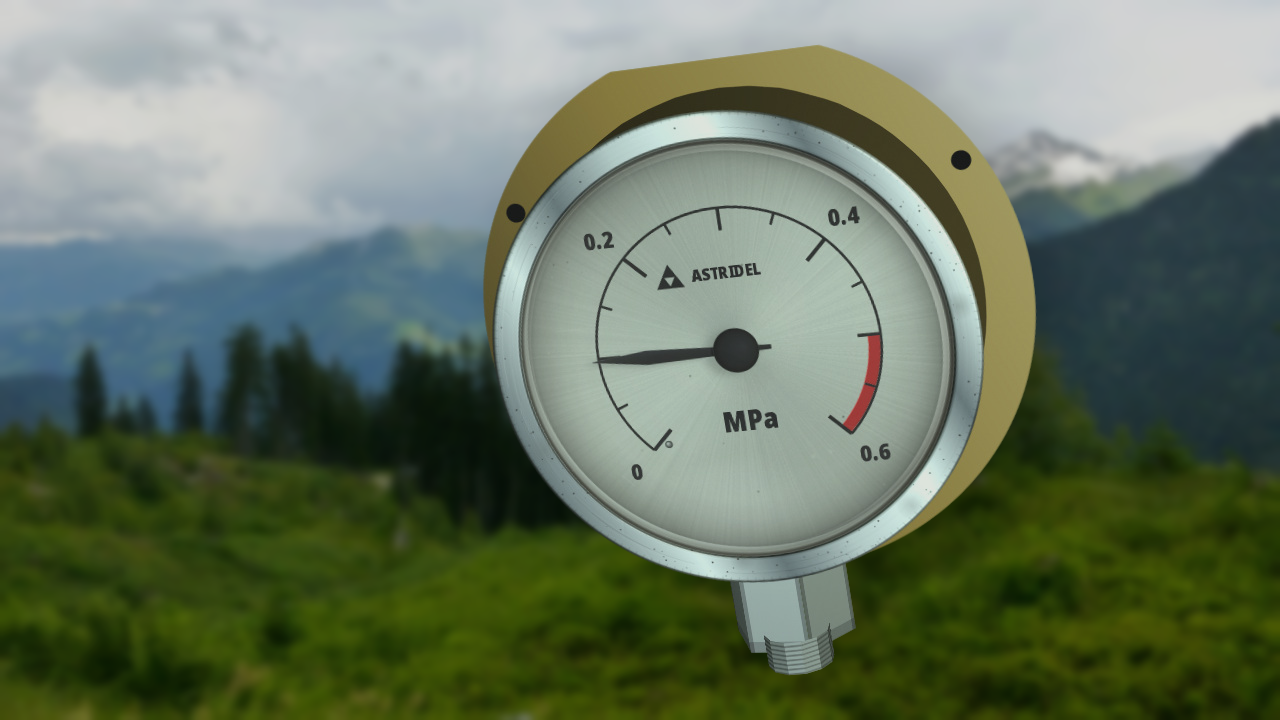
{"value": 0.1, "unit": "MPa"}
